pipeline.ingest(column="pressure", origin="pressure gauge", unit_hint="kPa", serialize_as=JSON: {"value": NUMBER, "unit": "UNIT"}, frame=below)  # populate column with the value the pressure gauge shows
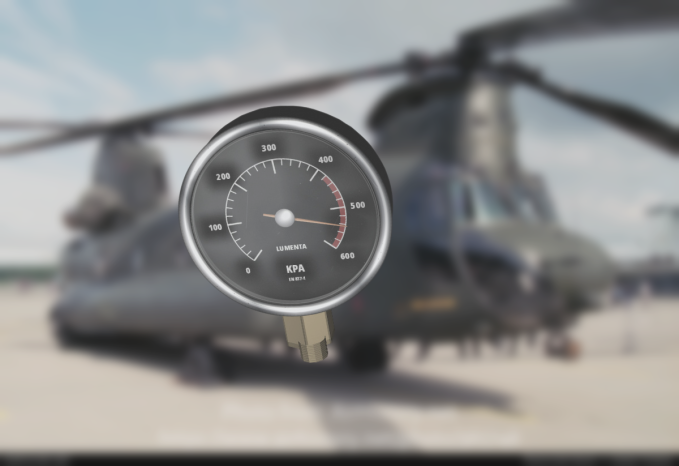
{"value": 540, "unit": "kPa"}
